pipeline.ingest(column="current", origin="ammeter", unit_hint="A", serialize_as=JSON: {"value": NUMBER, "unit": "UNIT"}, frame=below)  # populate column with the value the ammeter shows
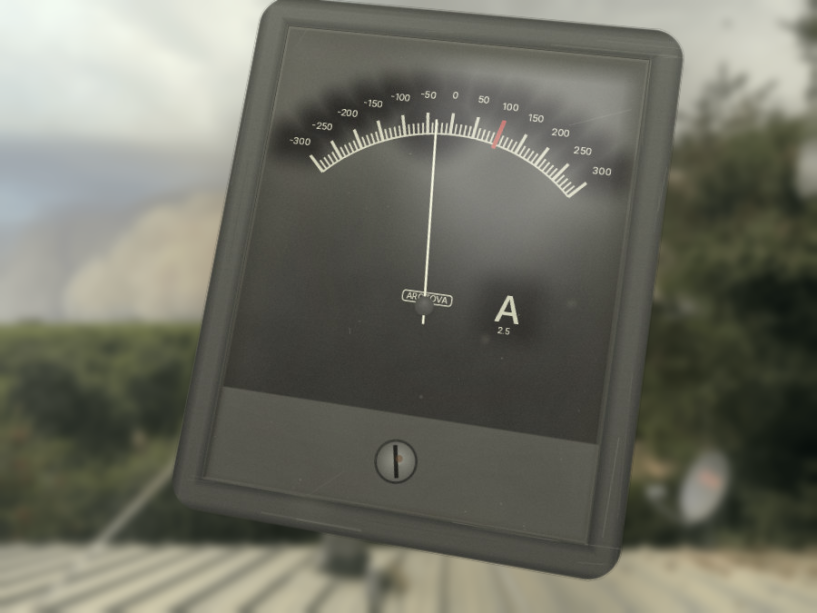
{"value": -30, "unit": "A"}
